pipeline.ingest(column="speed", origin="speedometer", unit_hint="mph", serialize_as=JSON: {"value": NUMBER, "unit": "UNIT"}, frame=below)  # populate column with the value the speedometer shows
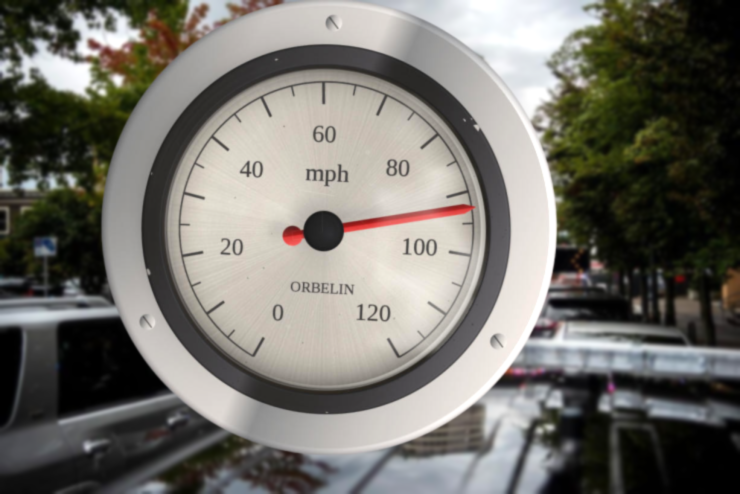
{"value": 92.5, "unit": "mph"}
